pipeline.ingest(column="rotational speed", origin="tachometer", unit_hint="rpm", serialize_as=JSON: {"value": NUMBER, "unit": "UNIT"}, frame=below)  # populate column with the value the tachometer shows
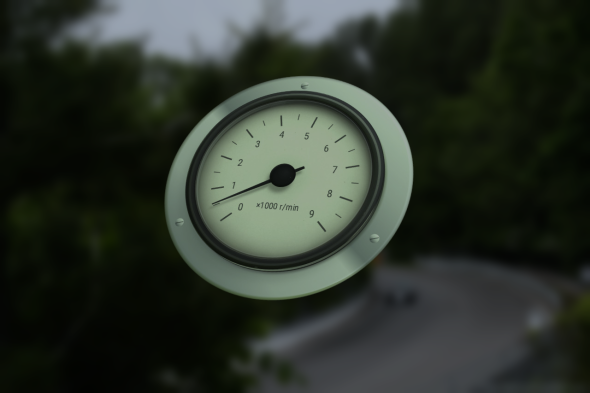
{"value": 500, "unit": "rpm"}
